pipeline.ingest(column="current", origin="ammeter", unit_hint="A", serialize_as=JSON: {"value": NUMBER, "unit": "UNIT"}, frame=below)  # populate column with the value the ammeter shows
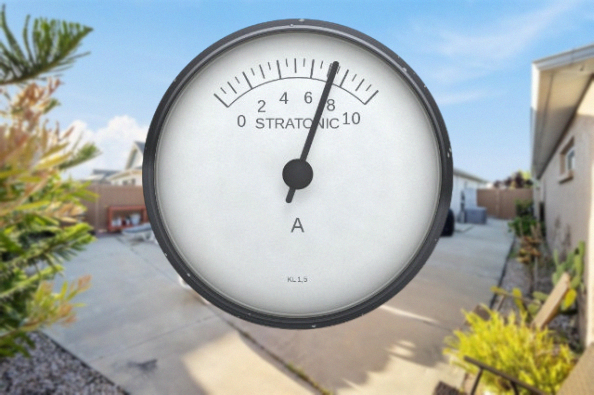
{"value": 7.25, "unit": "A"}
